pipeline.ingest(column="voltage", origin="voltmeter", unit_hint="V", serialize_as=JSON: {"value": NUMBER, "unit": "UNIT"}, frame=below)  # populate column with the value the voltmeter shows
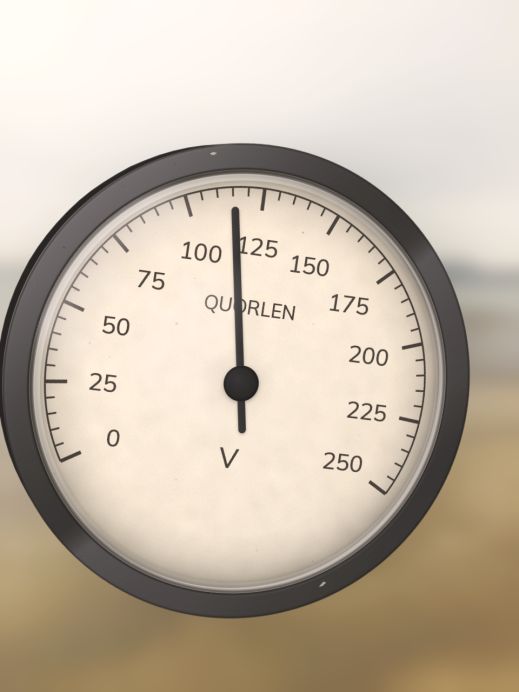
{"value": 115, "unit": "V"}
